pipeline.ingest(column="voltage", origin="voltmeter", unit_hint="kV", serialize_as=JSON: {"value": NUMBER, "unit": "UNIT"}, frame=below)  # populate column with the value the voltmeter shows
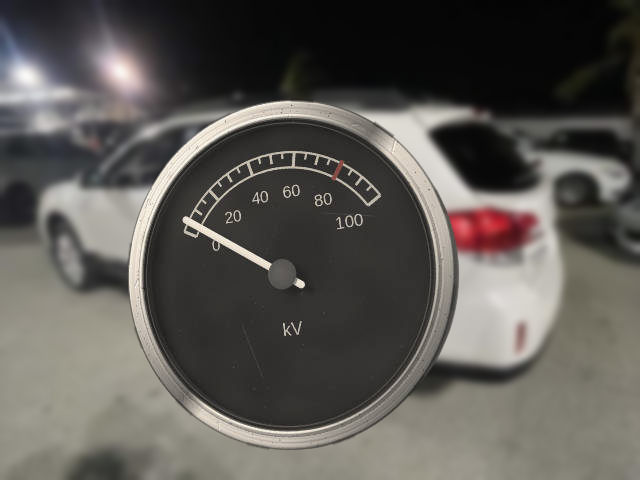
{"value": 5, "unit": "kV"}
